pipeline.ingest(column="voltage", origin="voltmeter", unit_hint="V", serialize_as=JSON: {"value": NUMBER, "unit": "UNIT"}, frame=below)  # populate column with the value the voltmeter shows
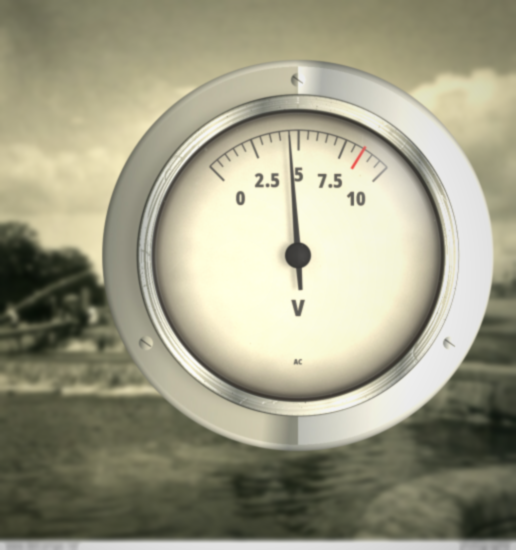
{"value": 4.5, "unit": "V"}
